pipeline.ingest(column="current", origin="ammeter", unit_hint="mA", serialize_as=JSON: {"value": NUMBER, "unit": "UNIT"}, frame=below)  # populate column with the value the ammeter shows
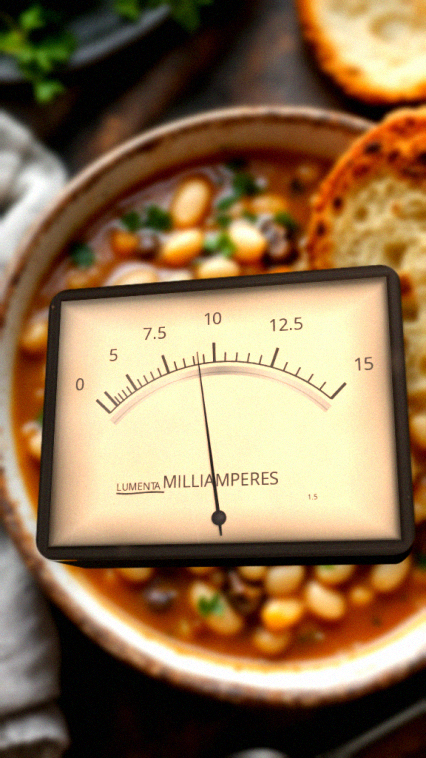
{"value": 9.25, "unit": "mA"}
